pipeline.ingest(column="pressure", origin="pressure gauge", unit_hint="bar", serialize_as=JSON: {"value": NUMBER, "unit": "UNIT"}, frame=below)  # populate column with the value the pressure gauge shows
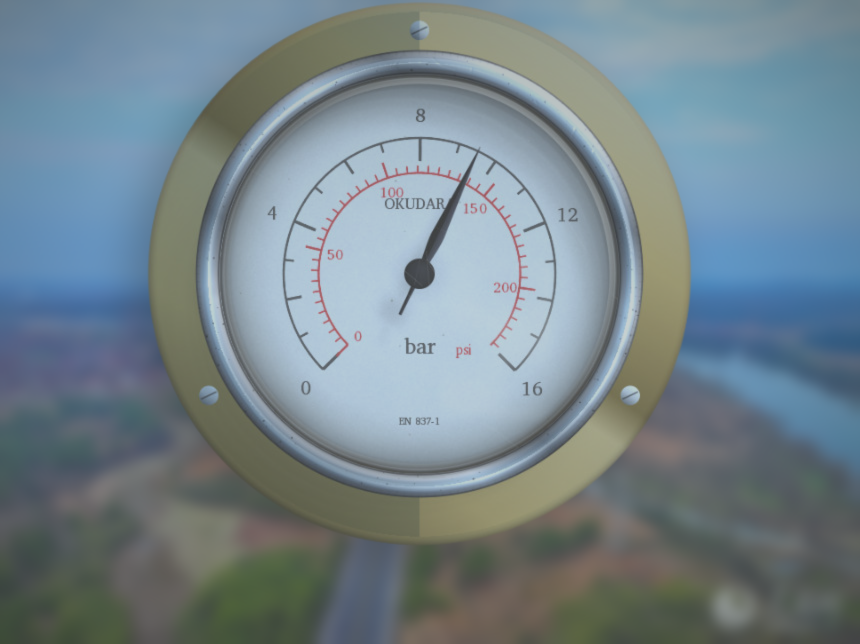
{"value": 9.5, "unit": "bar"}
